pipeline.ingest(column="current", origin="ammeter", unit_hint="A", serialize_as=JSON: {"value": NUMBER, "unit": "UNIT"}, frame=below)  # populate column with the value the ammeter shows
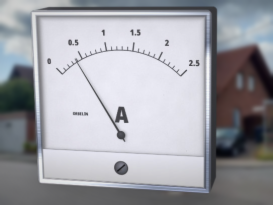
{"value": 0.4, "unit": "A"}
